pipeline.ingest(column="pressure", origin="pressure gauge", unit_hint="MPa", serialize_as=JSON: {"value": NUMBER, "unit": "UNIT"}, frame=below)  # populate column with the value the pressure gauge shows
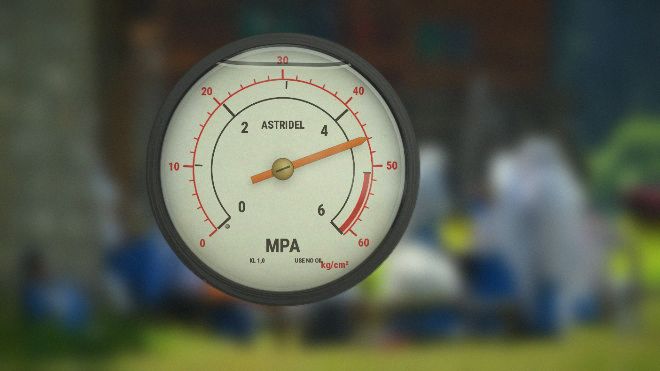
{"value": 4.5, "unit": "MPa"}
